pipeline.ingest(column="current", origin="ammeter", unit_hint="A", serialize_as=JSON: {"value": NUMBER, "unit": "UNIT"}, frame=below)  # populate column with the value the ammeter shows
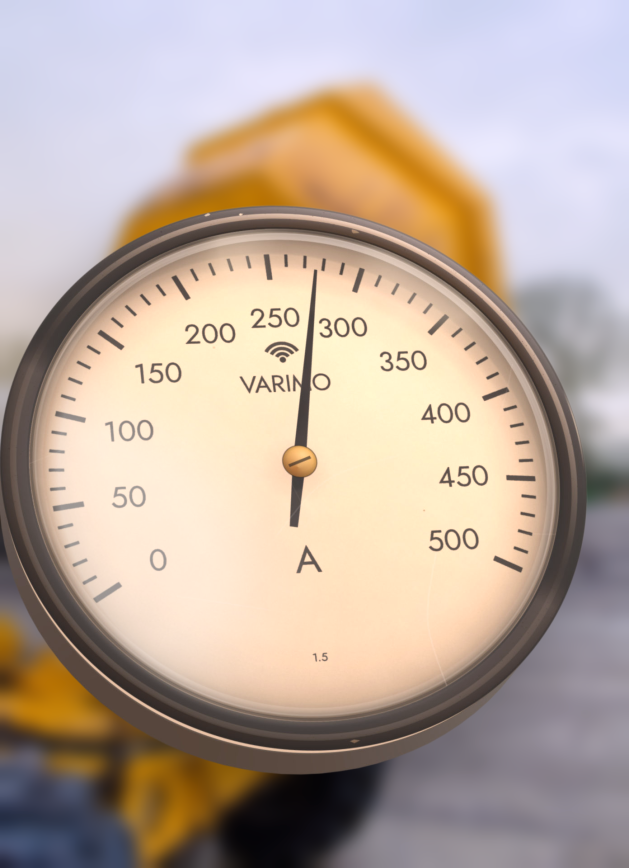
{"value": 275, "unit": "A"}
